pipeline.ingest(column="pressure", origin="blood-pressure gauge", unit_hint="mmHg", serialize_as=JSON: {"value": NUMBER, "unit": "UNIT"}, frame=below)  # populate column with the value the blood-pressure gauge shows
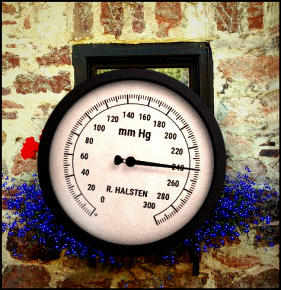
{"value": 240, "unit": "mmHg"}
